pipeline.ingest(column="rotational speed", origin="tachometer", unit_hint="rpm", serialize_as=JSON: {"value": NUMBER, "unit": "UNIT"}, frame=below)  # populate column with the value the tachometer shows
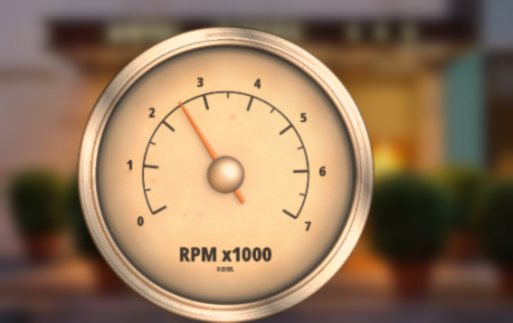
{"value": 2500, "unit": "rpm"}
